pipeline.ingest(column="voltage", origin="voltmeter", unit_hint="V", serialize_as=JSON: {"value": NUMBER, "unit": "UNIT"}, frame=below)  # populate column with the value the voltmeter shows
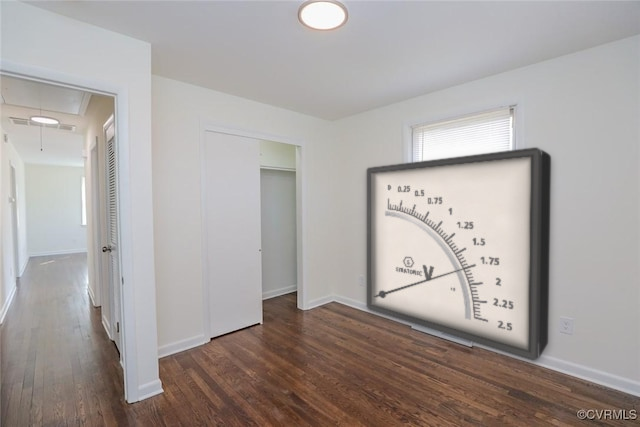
{"value": 1.75, "unit": "V"}
